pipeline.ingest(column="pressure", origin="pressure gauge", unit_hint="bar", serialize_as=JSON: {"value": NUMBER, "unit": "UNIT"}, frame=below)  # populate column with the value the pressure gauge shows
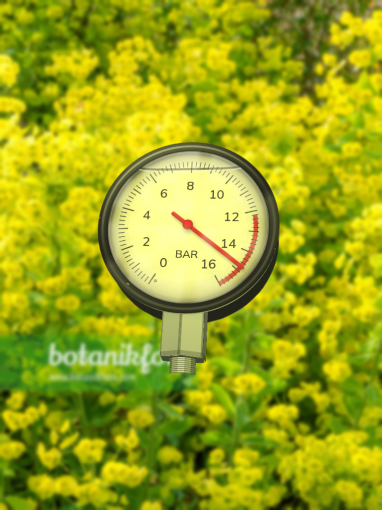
{"value": 14.8, "unit": "bar"}
